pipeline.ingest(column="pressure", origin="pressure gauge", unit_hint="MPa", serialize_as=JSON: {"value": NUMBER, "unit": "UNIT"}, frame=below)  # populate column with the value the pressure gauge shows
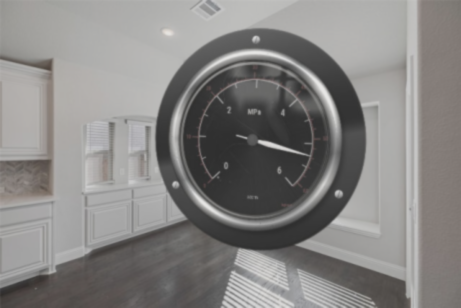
{"value": 5.25, "unit": "MPa"}
